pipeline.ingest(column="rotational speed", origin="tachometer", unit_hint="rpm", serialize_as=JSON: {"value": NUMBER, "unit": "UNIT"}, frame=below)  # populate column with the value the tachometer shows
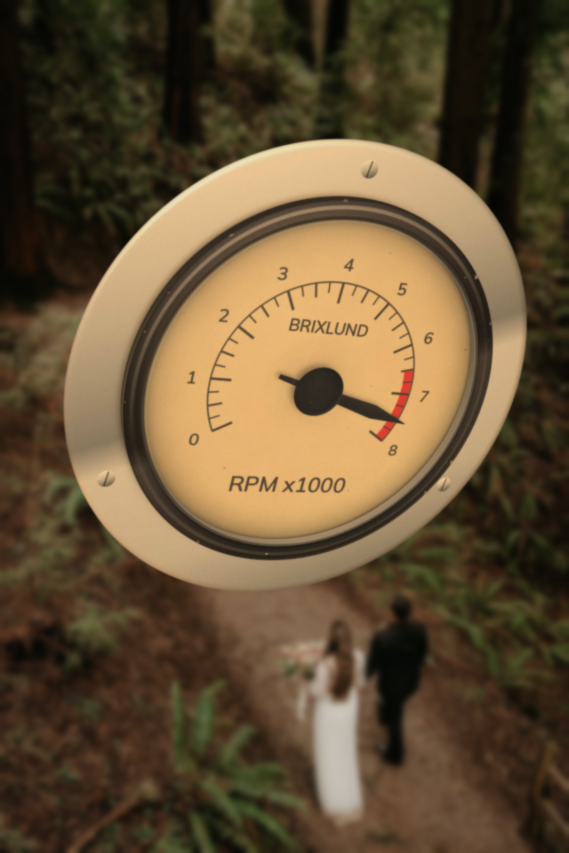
{"value": 7500, "unit": "rpm"}
